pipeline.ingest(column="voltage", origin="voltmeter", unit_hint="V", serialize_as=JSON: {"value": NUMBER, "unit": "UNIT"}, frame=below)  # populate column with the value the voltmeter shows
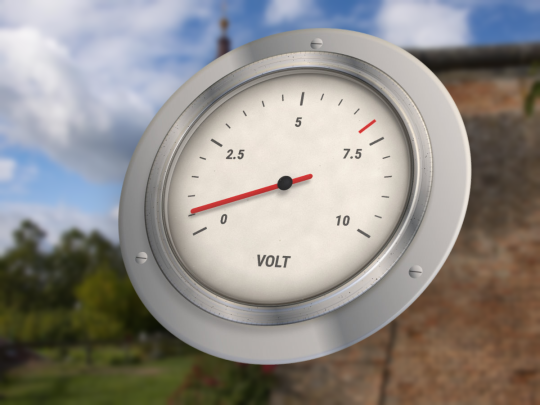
{"value": 0.5, "unit": "V"}
